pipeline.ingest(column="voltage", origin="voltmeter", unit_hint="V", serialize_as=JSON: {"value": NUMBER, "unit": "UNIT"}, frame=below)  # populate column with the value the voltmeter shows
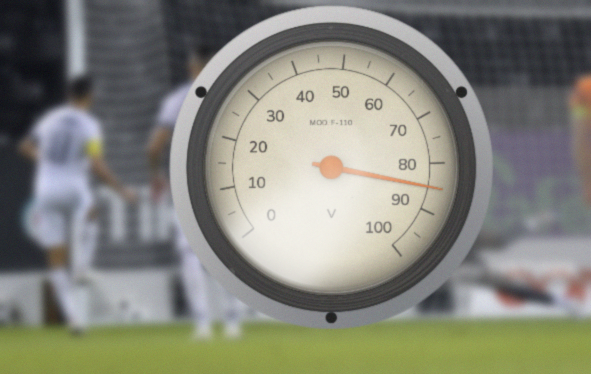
{"value": 85, "unit": "V"}
